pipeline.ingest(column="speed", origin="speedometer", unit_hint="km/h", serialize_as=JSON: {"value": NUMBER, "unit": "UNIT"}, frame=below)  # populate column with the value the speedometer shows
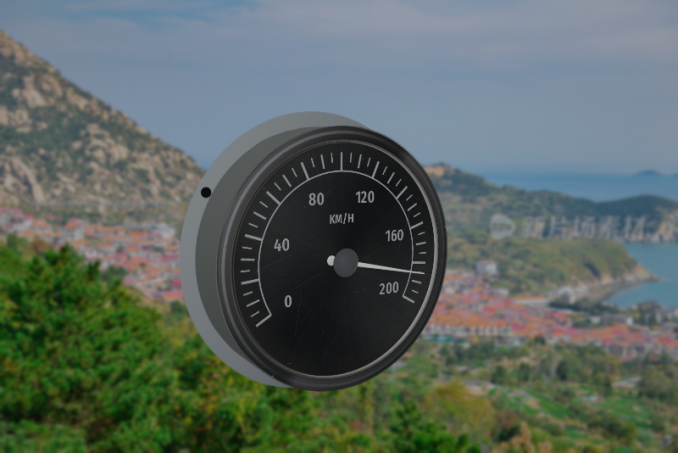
{"value": 185, "unit": "km/h"}
